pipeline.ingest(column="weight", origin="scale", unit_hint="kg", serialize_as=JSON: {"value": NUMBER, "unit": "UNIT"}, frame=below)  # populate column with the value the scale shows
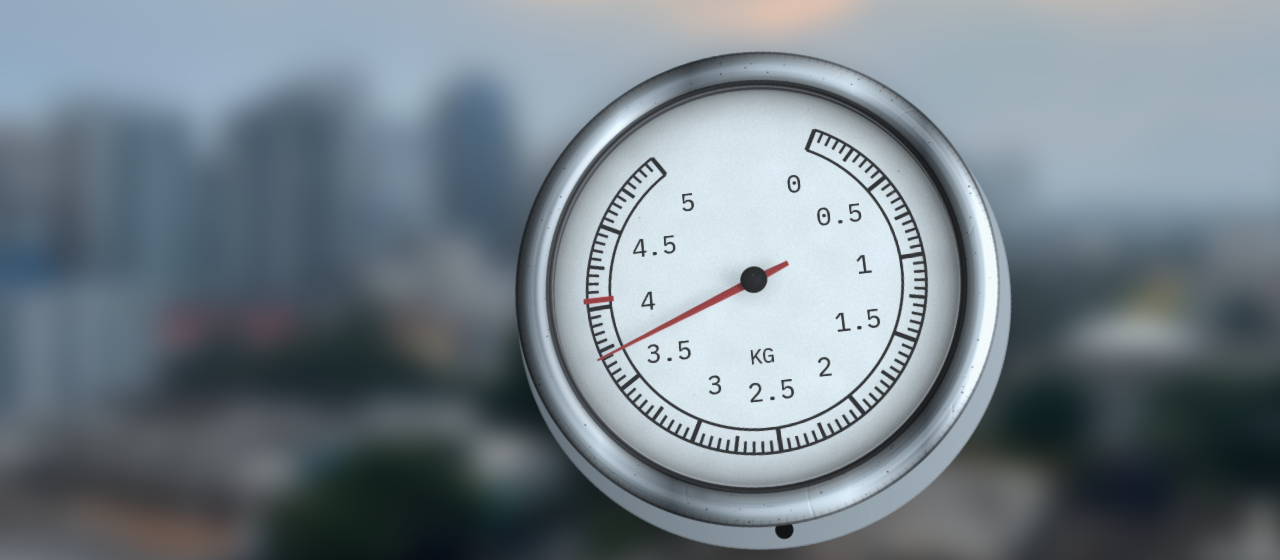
{"value": 3.7, "unit": "kg"}
